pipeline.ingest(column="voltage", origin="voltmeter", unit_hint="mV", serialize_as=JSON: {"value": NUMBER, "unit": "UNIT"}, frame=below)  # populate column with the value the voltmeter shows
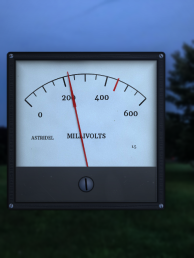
{"value": 225, "unit": "mV"}
